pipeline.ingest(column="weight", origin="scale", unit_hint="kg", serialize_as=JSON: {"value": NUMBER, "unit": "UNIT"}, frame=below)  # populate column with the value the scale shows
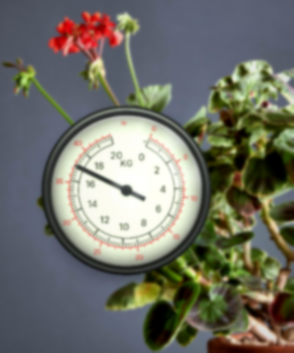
{"value": 17, "unit": "kg"}
